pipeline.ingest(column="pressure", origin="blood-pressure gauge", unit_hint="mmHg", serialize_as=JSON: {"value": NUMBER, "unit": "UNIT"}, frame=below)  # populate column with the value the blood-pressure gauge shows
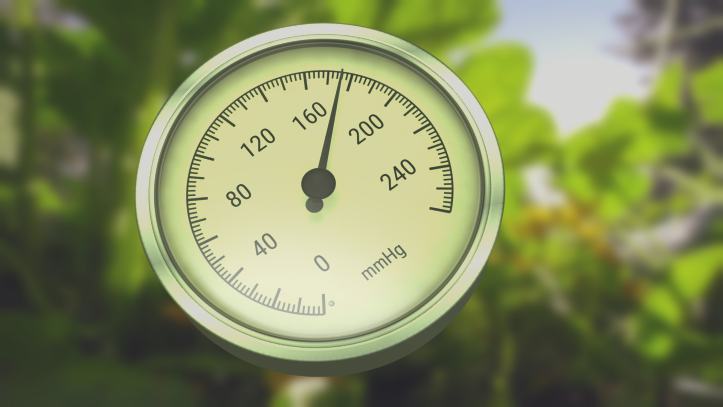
{"value": 176, "unit": "mmHg"}
